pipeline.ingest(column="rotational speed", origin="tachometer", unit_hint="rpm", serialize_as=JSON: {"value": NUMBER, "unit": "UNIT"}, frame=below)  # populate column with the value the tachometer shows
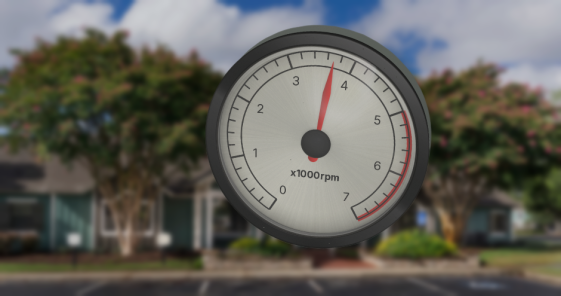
{"value": 3700, "unit": "rpm"}
